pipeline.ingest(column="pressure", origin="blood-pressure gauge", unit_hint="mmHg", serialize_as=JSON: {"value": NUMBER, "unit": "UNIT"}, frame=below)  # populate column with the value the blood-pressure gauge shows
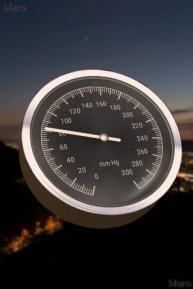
{"value": 80, "unit": "mmHg"}
